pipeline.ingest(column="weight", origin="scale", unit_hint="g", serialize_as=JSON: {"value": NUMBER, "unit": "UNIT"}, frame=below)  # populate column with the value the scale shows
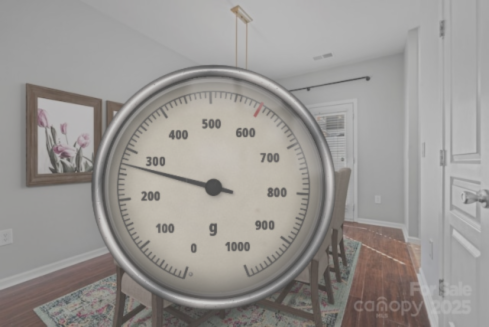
{"value": 270, "unit": "g"}
